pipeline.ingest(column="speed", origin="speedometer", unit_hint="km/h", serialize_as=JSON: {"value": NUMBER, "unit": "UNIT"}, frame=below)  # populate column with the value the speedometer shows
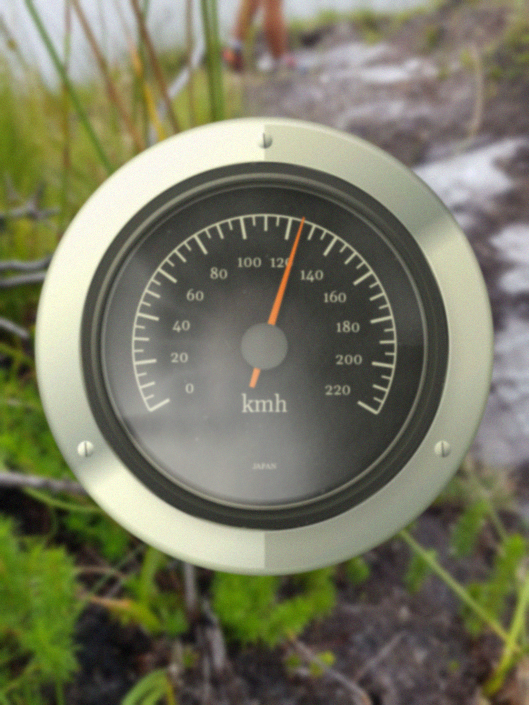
{"value": 125, "unit": "km/h"}
